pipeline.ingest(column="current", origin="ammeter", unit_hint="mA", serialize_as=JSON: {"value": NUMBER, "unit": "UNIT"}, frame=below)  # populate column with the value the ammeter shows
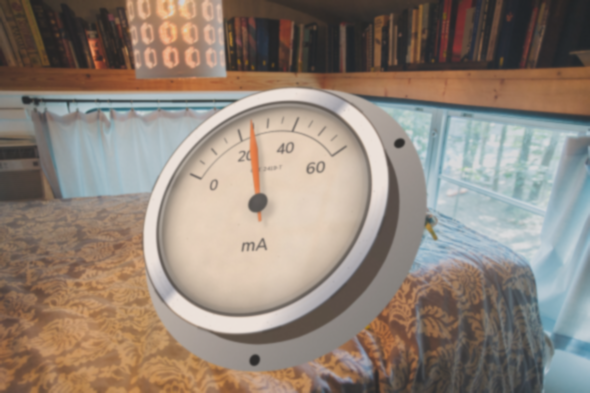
{"value": 25, "unit": "mA"}
